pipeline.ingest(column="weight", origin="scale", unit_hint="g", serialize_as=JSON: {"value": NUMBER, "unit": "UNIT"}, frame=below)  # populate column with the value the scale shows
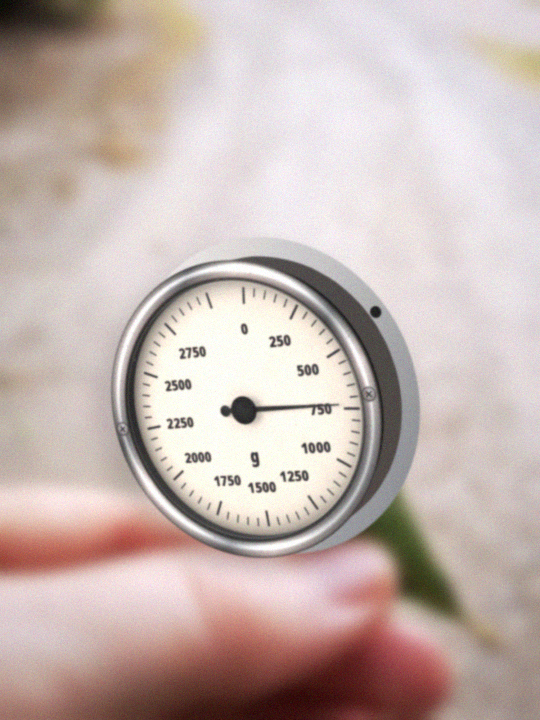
{"value": 725, "unit": "g"}
